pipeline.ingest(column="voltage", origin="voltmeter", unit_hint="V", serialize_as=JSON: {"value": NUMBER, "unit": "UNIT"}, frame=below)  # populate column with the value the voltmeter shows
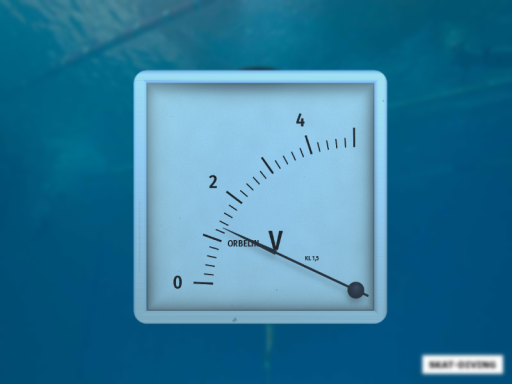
{"value": 1.3, "unit": "V"}
